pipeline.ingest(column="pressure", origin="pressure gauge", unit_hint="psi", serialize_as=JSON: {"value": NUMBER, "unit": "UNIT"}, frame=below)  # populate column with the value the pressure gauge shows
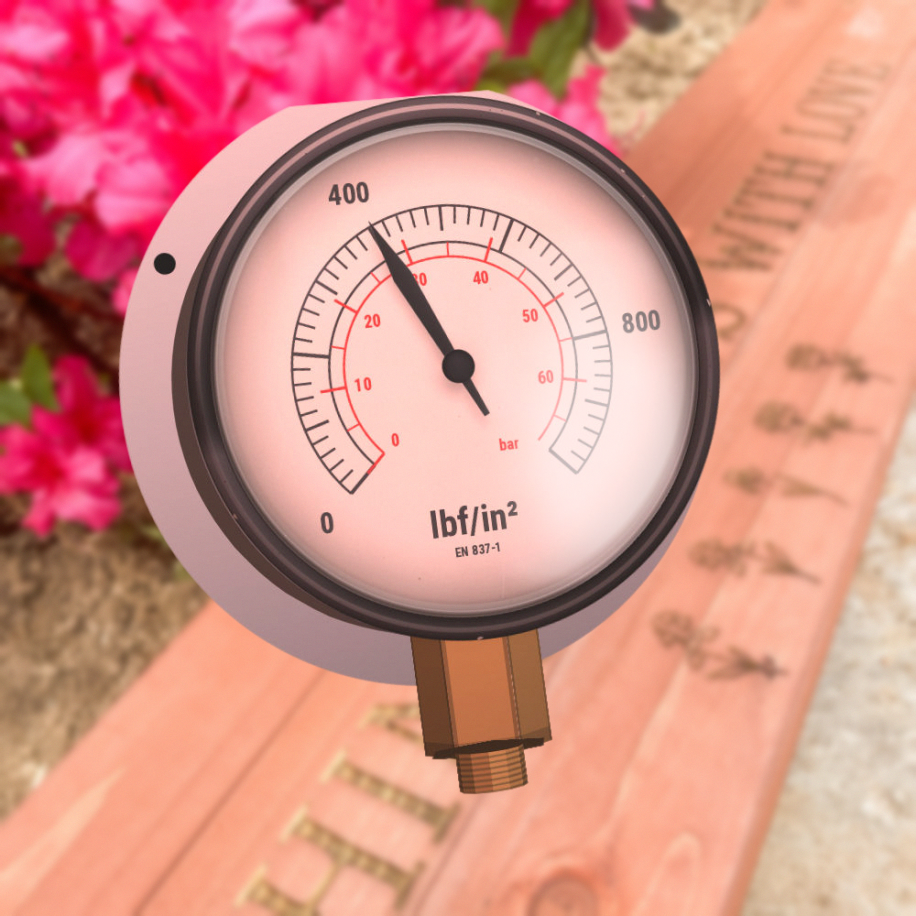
{"value": 400, "unit": "psi"}
